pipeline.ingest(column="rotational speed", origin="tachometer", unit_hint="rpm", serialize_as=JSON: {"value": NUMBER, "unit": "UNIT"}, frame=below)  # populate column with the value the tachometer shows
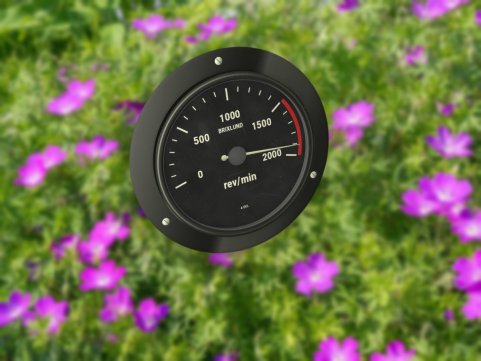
{"value": 1900, "unit": "rpm"}
